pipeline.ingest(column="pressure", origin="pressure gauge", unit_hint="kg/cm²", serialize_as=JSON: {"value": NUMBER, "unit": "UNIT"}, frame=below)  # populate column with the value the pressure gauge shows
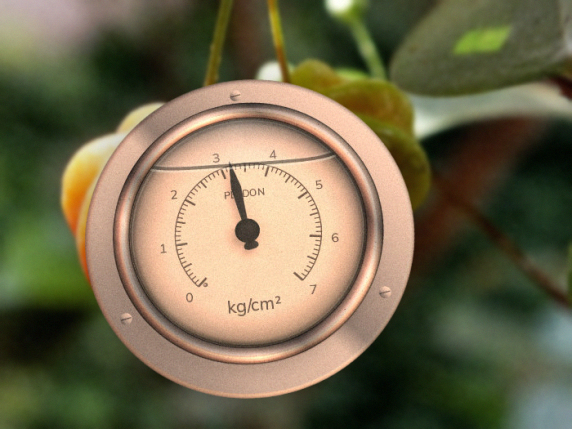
{"value": 3.2, "unit": "kg/cm²"}
